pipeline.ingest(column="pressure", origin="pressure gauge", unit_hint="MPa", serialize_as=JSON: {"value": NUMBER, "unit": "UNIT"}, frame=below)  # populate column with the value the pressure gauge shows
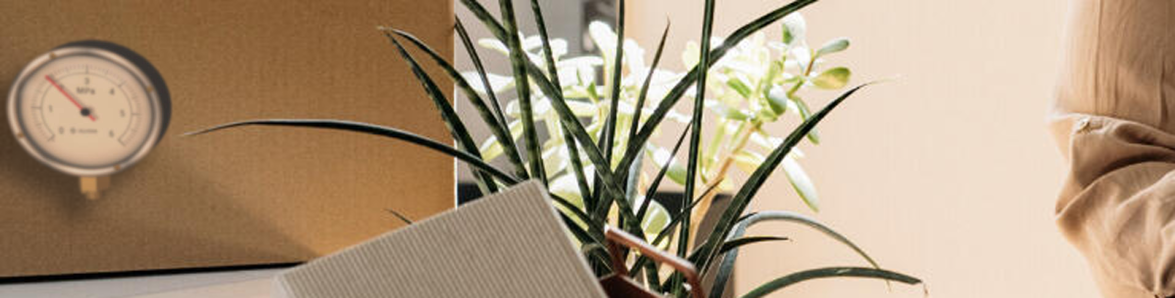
{"value": 2, "unit": "MPa"}
